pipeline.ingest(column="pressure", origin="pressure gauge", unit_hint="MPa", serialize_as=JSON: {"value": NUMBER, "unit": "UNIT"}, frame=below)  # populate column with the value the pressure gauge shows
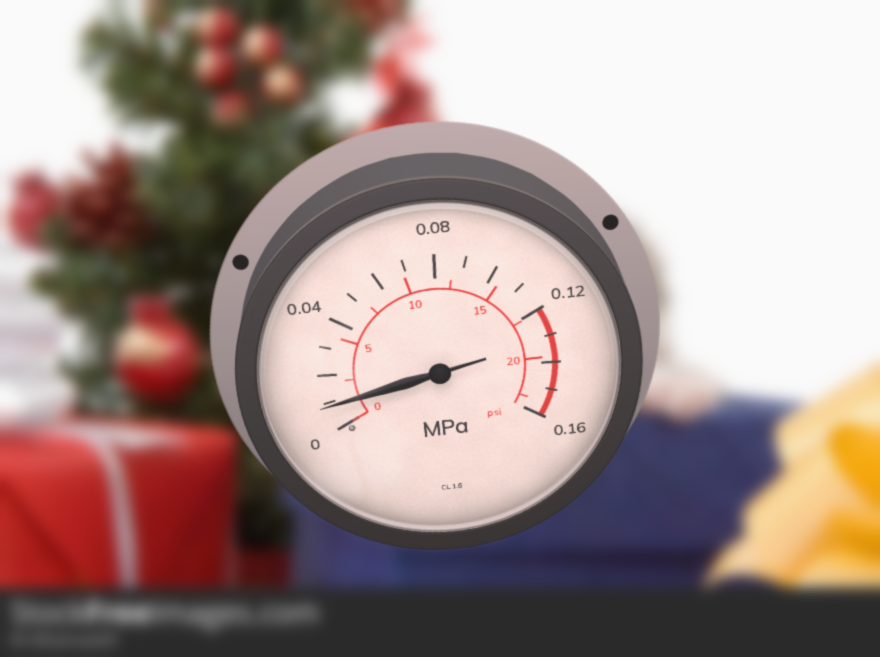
{"value": 0.01, "unit": "MPa"}
